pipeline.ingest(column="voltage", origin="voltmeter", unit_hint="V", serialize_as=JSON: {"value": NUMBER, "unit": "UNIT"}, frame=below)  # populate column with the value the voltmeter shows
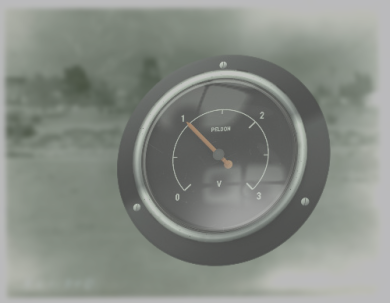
{"value": 1, "unit": "V"}
